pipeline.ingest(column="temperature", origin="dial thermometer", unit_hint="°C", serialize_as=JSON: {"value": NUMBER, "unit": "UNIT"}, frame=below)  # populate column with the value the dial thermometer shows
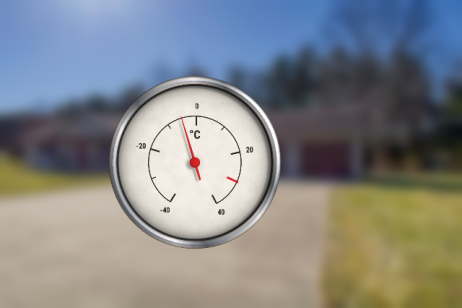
{"value": -5, "unit": "°C"}
